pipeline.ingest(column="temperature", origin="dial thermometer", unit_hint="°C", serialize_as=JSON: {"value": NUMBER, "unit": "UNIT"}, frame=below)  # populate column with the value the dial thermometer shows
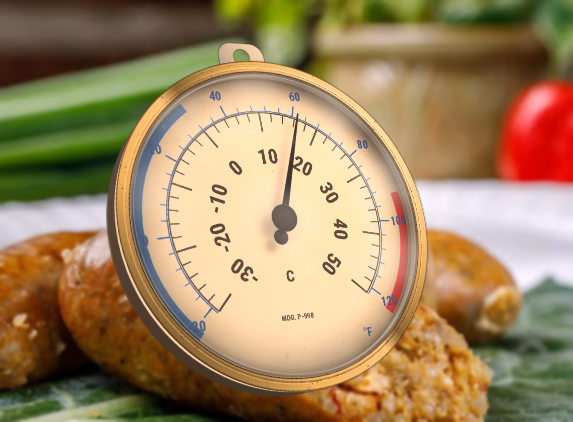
{"value": 16, "unit": "°C"}
